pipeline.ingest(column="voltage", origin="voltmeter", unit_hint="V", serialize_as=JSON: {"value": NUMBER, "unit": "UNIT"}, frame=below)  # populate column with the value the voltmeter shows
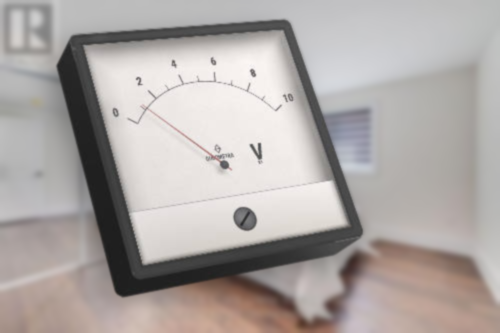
{"value": 1, "unit": "V"}
